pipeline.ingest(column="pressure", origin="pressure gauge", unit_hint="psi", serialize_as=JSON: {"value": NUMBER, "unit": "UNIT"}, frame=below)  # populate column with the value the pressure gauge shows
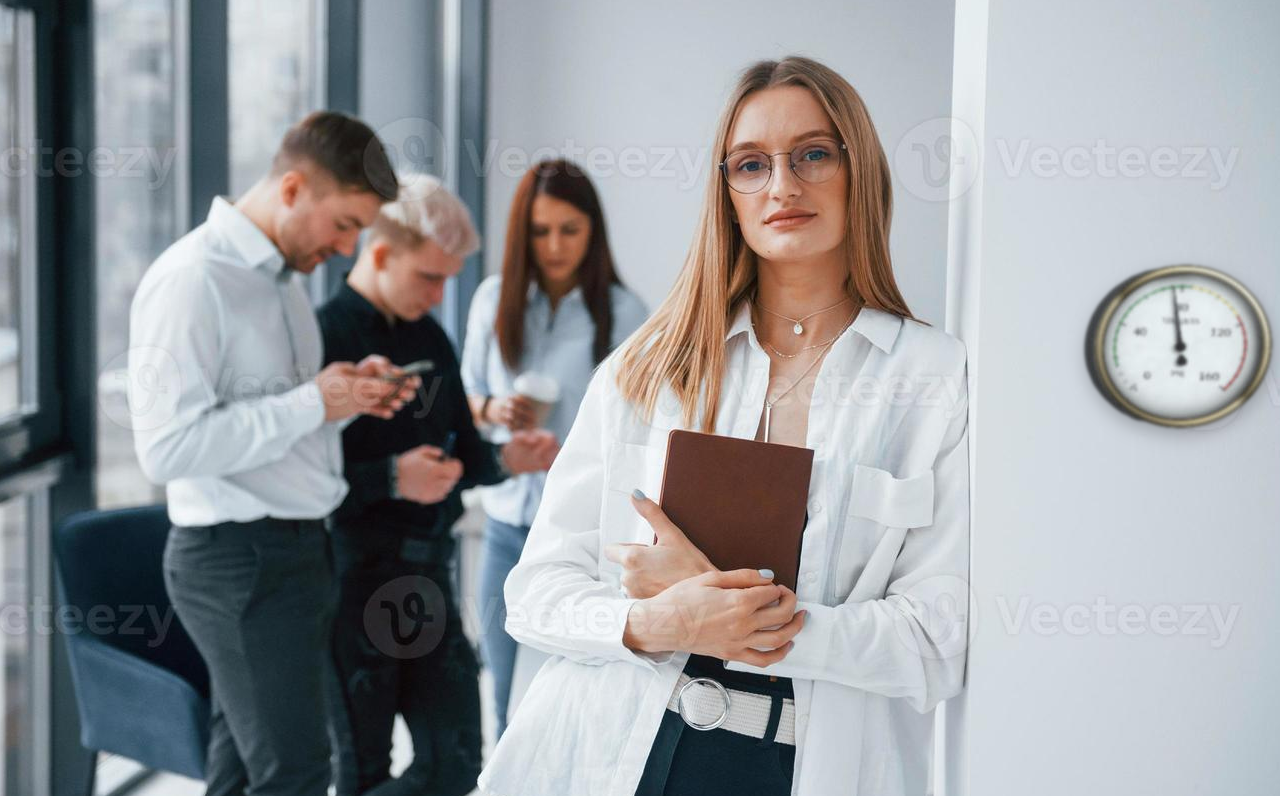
{"value": 75, "unit": "psi"}
